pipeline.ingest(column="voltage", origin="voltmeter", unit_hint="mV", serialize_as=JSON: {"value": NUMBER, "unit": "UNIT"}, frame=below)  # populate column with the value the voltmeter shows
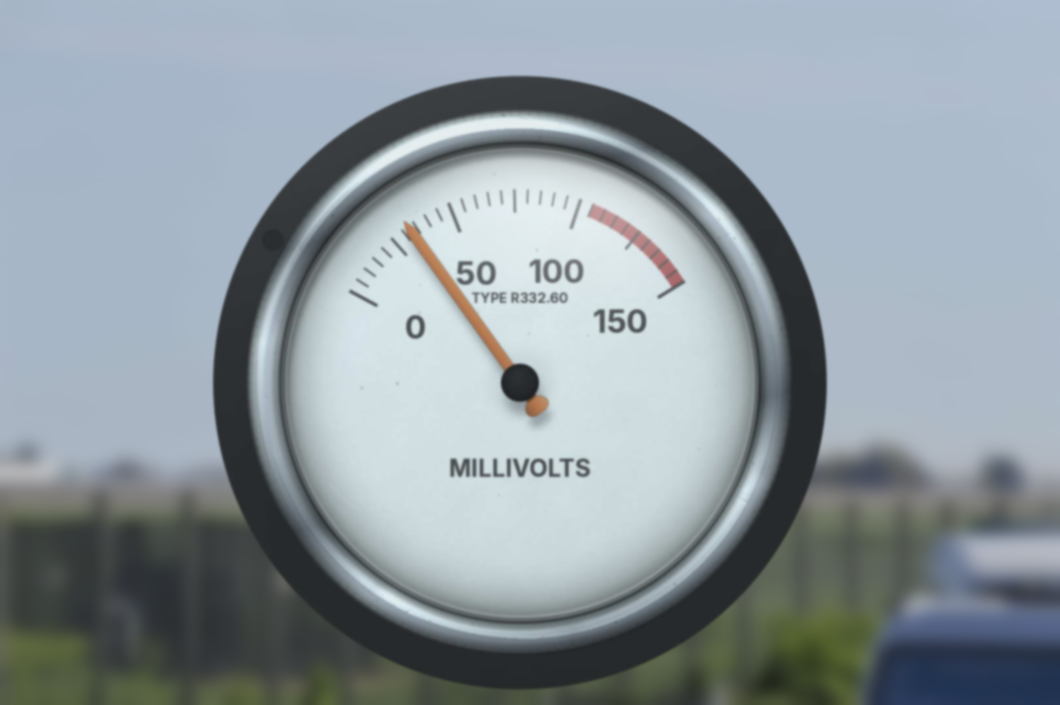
{"value": 32.5, "unit": "mV"}
